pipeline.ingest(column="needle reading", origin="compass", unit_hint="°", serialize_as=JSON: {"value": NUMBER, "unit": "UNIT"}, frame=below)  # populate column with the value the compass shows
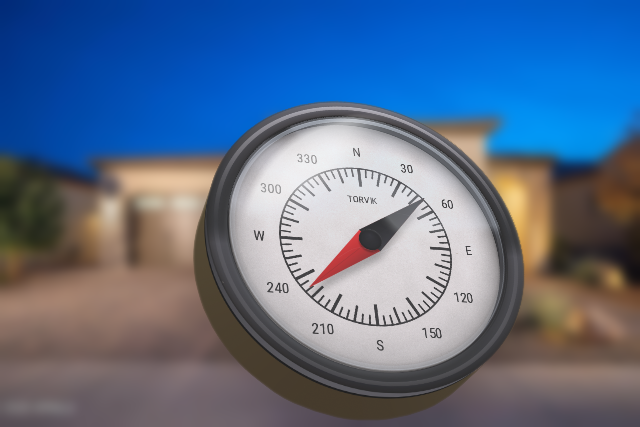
{"value": 230, "unit": "°"}
